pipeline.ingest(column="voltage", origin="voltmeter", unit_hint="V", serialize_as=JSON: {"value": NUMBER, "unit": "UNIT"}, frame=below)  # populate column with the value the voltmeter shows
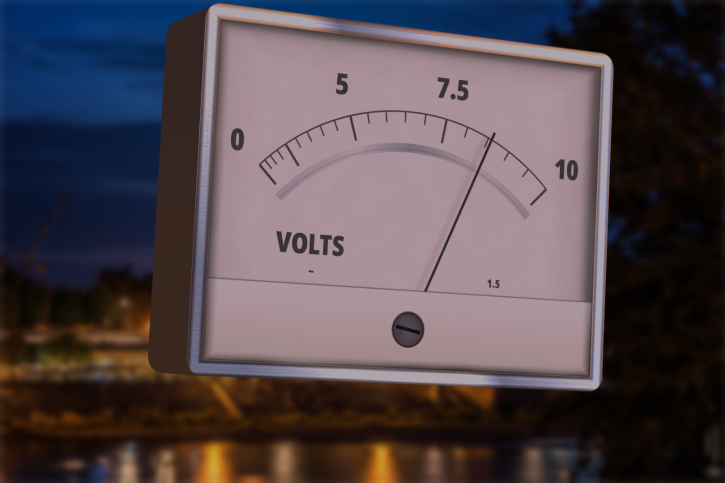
{"value": 8.5, "unit": "V"}
